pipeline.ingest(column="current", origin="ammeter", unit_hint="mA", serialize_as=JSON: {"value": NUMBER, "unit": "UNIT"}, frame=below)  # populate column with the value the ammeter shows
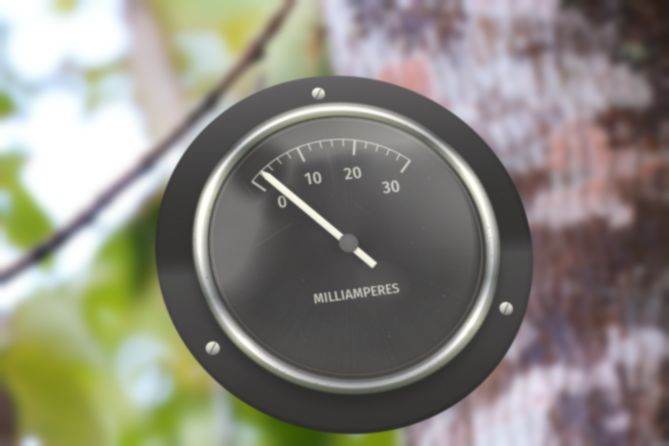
{"value": 2, "unit": "mA"}
